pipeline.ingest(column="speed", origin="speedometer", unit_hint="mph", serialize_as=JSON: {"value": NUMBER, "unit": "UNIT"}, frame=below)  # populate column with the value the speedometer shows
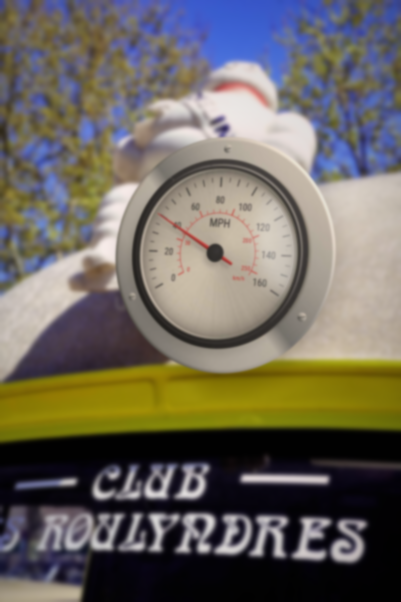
{"value": 40, "unit": "mph"}
